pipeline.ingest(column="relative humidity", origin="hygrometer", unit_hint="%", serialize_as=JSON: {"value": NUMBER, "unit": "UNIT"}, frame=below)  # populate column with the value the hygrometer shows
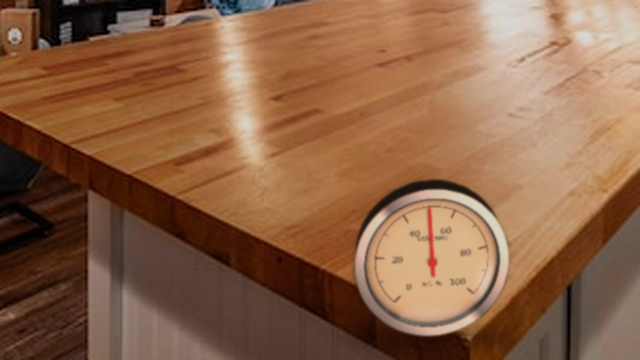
{"value": 50, "unit": "%"}
